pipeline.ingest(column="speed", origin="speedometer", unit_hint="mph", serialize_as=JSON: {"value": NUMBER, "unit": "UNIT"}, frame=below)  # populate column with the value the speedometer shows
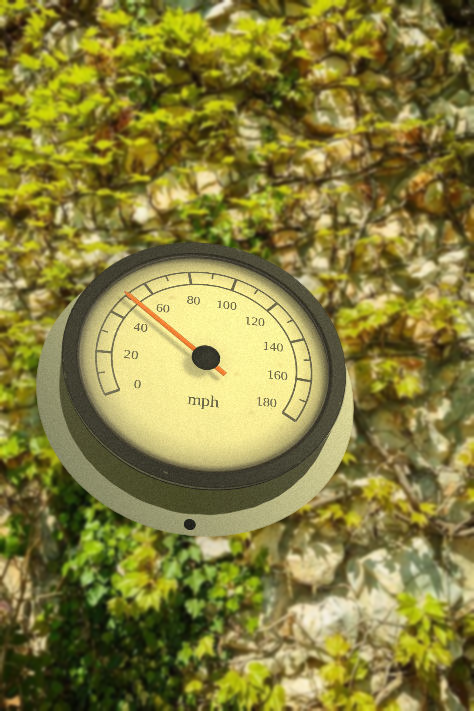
{"value": 50, "unit": "mph"}
